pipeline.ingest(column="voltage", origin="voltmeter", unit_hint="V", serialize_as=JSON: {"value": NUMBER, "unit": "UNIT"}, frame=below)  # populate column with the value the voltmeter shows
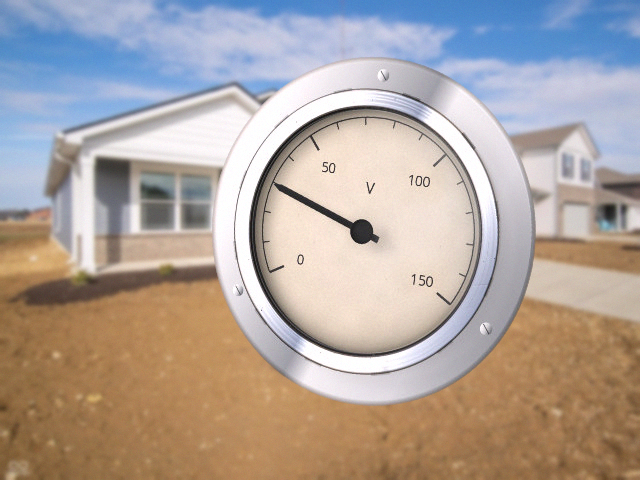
{"value": 30, "unit": "V"}
